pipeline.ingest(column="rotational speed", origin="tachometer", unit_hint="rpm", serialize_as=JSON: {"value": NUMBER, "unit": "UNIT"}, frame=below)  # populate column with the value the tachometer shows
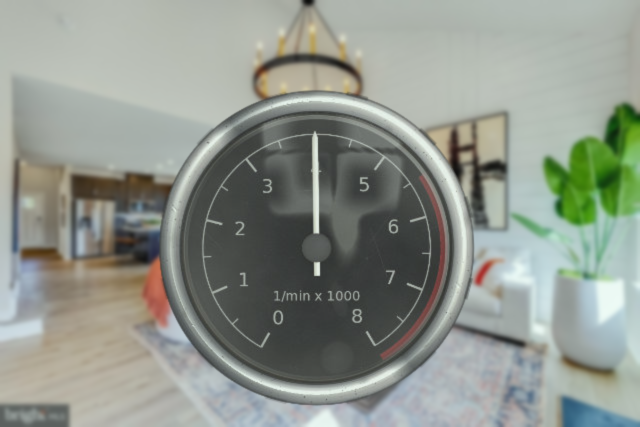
{"value": 4000, "unit": "rpm"}
